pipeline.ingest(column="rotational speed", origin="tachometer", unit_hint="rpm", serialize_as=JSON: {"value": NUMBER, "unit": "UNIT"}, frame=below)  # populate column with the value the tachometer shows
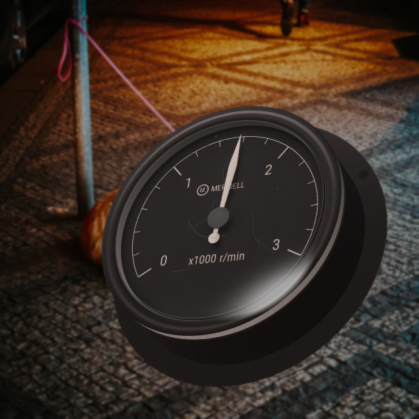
{"value": 1600, "unit": "rpm"}
